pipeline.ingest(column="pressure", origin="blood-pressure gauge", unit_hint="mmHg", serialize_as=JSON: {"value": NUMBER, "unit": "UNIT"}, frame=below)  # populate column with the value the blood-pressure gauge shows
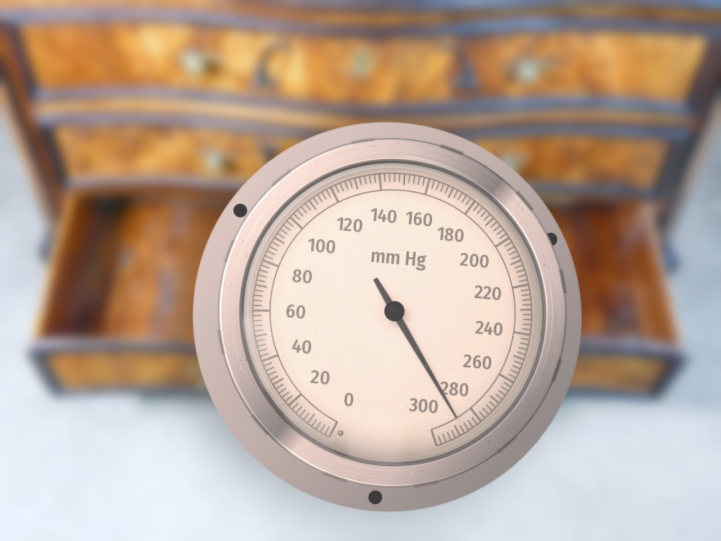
{"value": 288, "unit": "mmHg"}
